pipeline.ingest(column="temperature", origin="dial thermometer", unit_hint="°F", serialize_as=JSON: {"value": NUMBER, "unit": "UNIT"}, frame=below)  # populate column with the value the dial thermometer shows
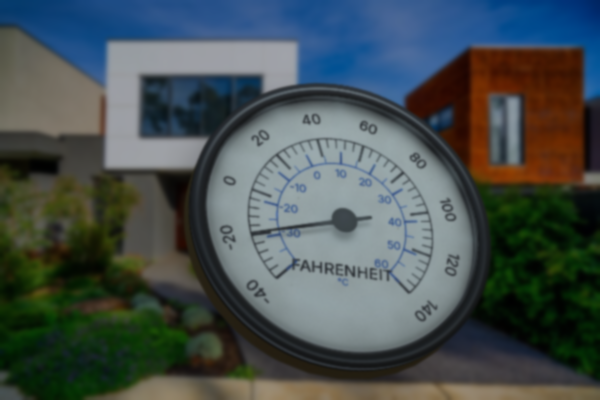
{"value": -20, "unit": "°F"}
